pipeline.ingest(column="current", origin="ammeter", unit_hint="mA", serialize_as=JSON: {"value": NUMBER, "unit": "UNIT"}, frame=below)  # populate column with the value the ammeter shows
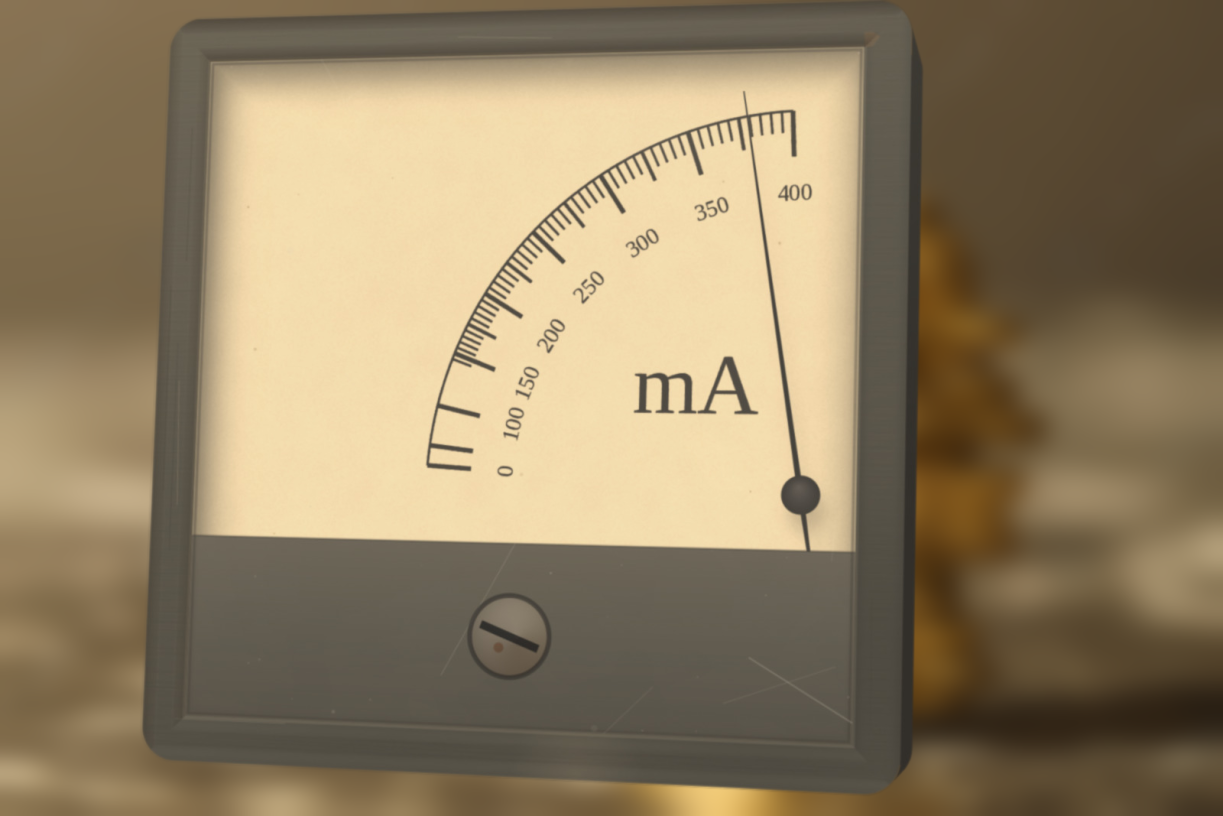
{"value": 380, "unit": "mA"}
